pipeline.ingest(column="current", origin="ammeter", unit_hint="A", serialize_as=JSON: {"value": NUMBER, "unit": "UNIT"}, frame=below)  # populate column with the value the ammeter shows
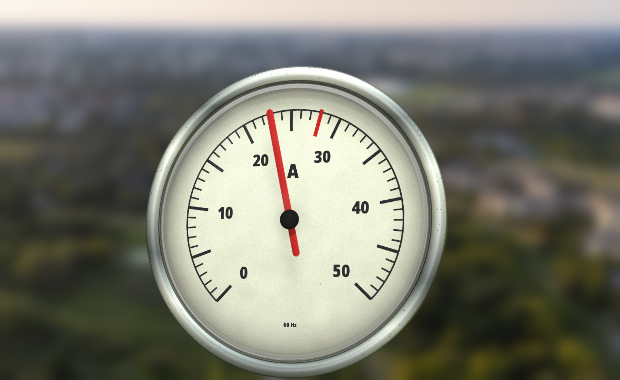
{"value": 23, "unit": "A"}
